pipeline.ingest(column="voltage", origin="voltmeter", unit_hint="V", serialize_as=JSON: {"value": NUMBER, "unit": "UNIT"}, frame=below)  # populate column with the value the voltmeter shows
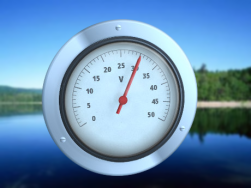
{"value": 30, "unit": "V"}
